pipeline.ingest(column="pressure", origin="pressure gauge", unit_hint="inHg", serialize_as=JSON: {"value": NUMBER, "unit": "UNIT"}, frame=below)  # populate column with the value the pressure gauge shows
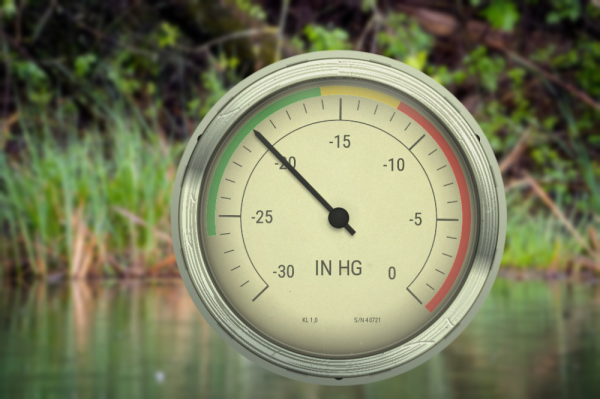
{"value": -20, "unit": "inHg"}
